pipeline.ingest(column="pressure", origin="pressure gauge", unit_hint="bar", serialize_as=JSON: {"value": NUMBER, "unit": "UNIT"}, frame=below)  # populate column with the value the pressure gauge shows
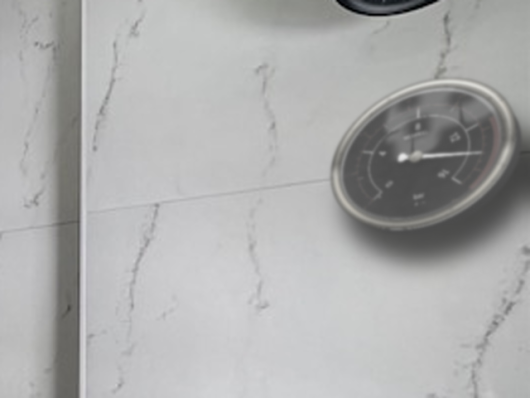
{"value": 14, "unit": "bar"}
